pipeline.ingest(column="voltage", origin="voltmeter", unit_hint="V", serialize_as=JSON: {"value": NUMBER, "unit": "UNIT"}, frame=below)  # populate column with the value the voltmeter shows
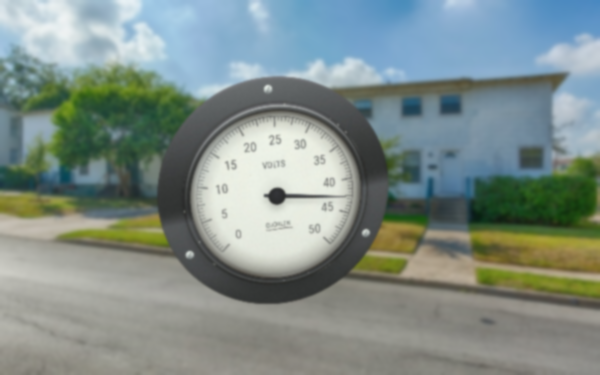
{"value": 42.5, "unit": "V"}
